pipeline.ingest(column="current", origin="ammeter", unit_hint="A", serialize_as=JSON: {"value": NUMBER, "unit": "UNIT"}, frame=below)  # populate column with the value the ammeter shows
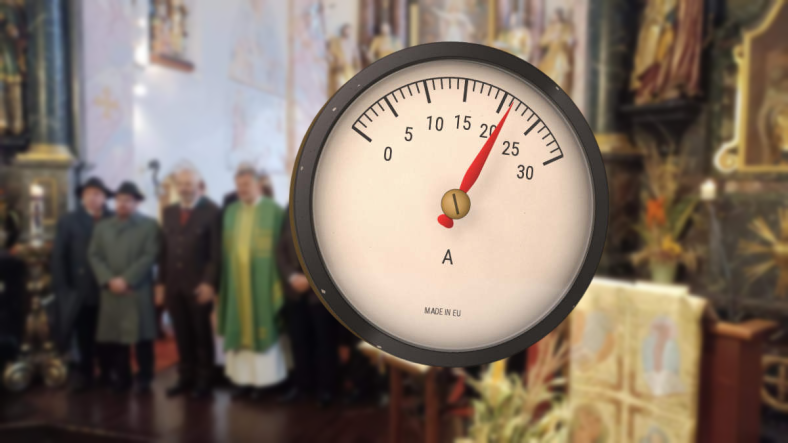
{"value": 21, "unit": "A"}
